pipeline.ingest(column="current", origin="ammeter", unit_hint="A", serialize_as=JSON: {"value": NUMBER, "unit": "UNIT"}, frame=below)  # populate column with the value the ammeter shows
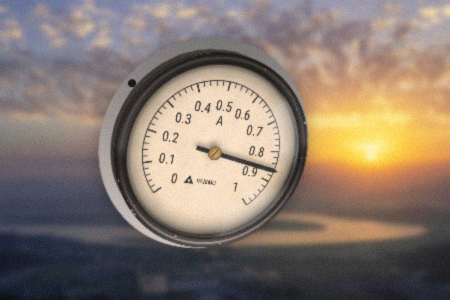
{"value": 0.86, "unit": "A"}
